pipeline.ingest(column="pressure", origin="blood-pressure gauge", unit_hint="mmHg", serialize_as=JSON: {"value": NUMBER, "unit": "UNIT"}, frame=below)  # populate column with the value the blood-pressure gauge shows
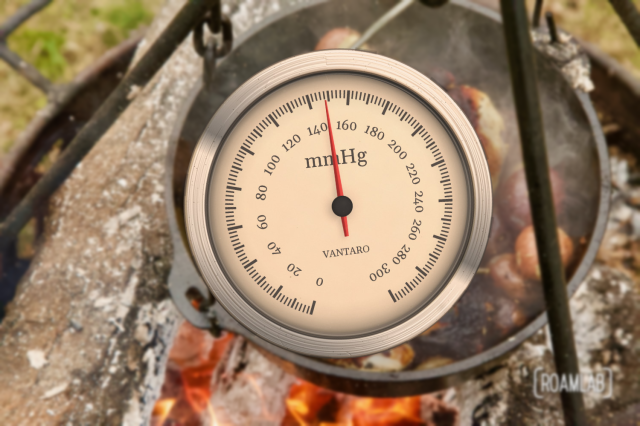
{"value": 148, "unit": "mmHg"}
